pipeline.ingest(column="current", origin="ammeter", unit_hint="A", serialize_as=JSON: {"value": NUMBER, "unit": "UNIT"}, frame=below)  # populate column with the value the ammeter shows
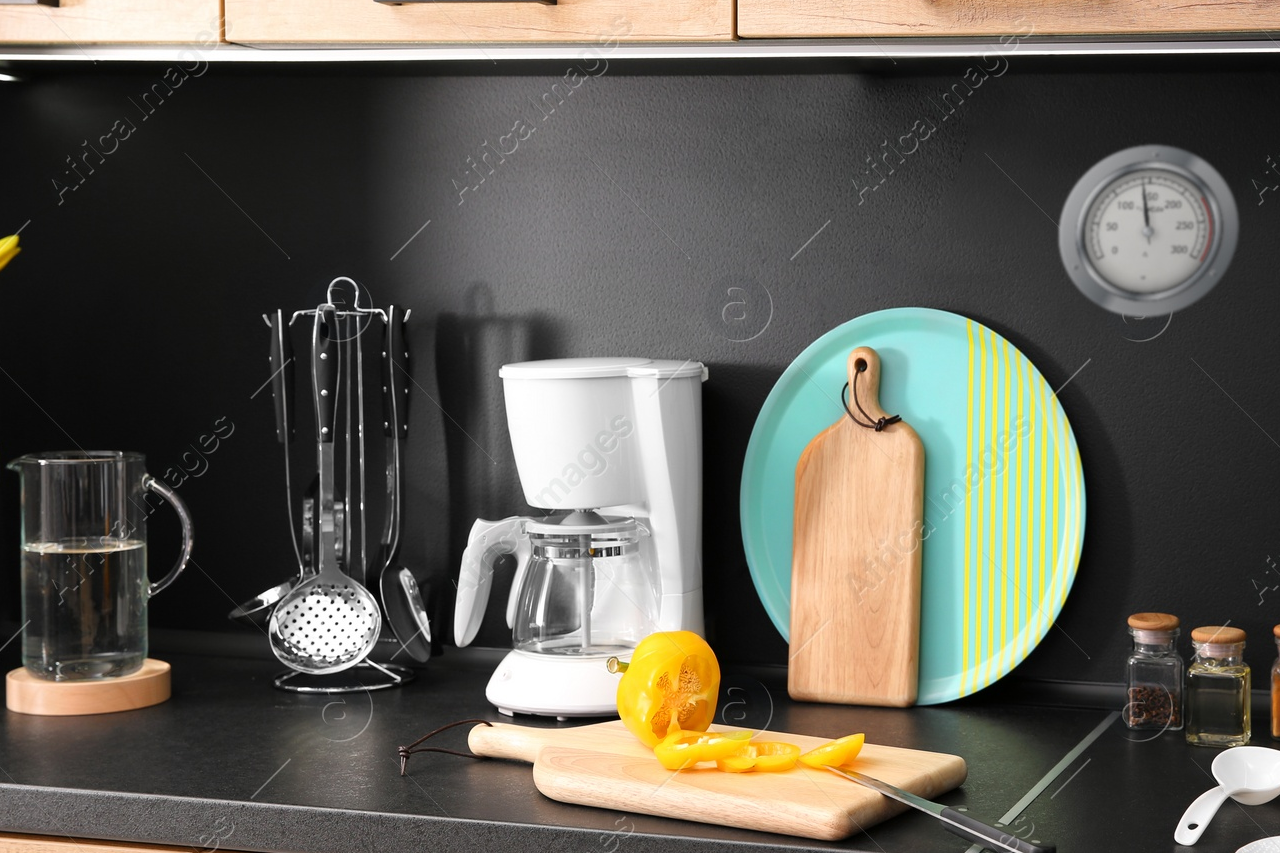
{"value": 140, "unit": "A"}
